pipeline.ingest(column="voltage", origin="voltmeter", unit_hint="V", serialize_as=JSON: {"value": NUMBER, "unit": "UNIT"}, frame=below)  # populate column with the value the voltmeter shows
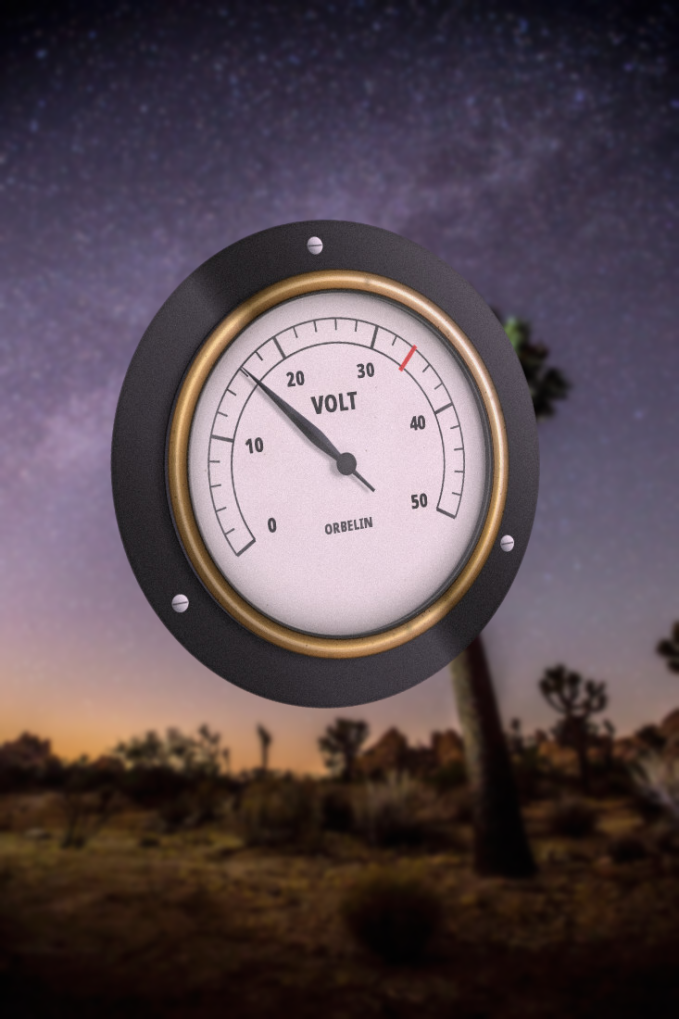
{"value": 16, "unit": "V"}
